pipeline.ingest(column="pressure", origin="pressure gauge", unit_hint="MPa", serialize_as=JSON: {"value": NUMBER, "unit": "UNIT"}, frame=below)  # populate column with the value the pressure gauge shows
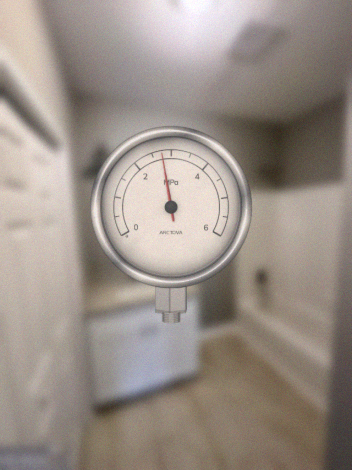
{"value": 2.75, "unit": "MPa"}
